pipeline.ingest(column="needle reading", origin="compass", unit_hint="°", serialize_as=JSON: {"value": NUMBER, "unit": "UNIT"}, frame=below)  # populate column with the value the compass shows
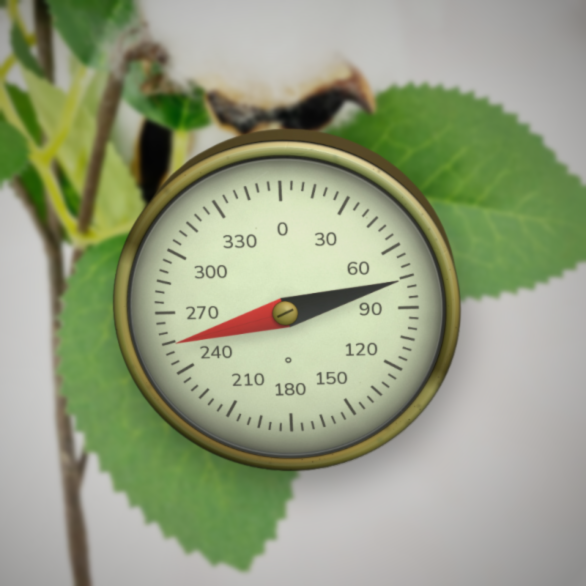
{"value": 255, "unit": "°"}
